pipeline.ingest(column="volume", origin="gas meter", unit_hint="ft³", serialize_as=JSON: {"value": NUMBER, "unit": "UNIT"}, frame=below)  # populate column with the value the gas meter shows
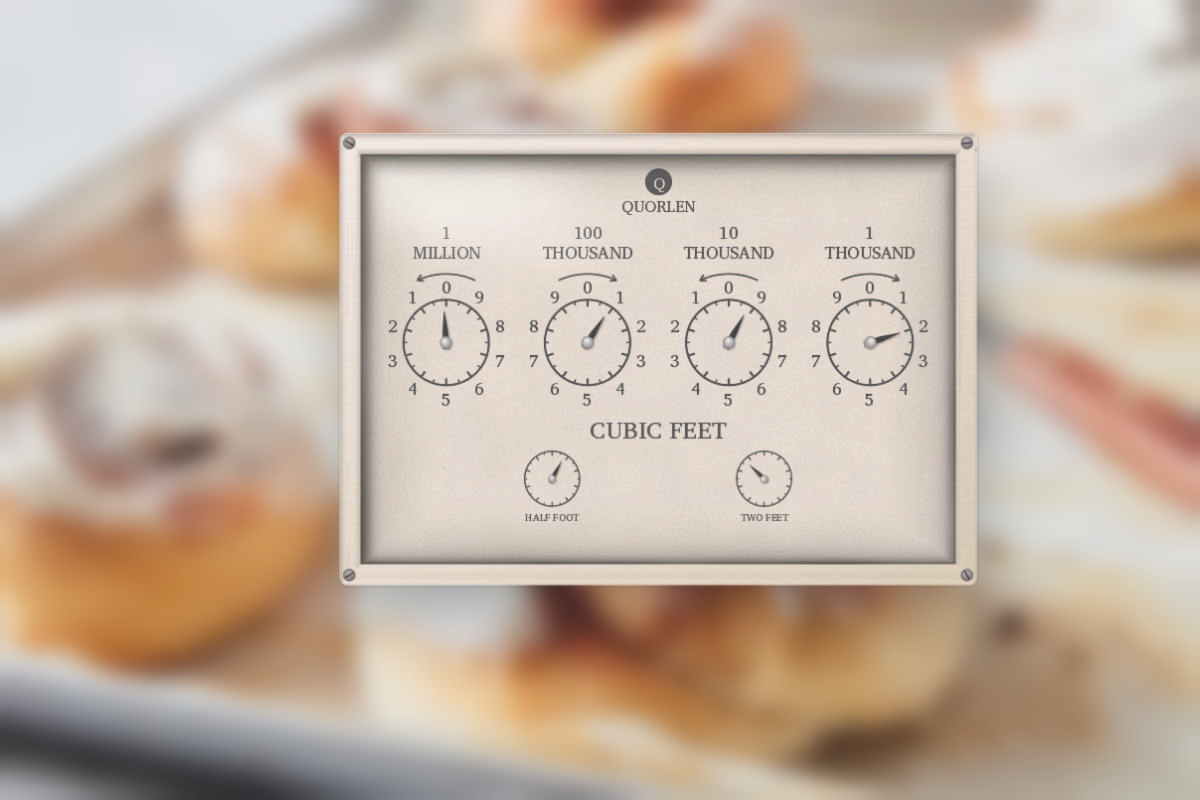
{"value": 9200, "unit": "ft³"}
